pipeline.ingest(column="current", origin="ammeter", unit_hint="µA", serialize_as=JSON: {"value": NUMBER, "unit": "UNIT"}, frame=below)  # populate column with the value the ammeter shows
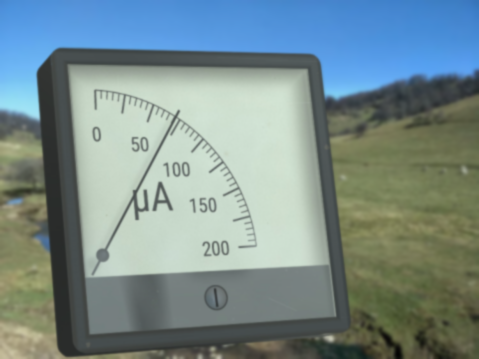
{"value": 70, "unit": "µA"}
